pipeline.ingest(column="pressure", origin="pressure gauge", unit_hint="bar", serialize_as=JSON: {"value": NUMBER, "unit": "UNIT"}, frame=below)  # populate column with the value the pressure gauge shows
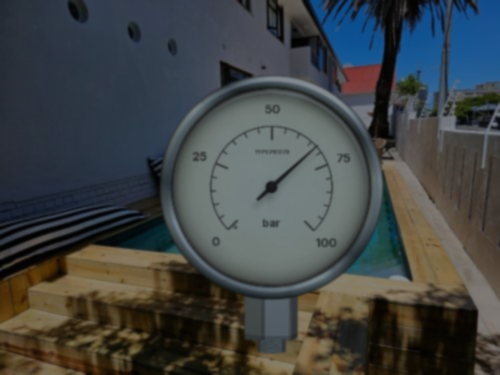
{"value": 67.5, "unit": "bar"}
